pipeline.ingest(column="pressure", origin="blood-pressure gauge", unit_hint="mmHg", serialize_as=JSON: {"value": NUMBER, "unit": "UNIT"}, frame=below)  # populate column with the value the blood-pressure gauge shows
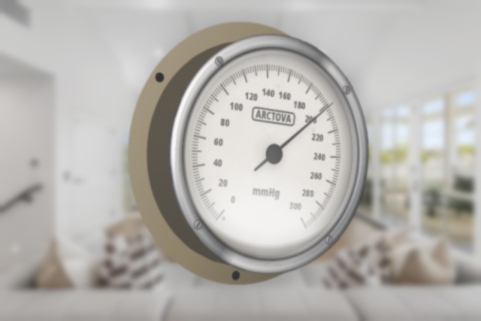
{"value": 200, "unit": "mmHg"}
